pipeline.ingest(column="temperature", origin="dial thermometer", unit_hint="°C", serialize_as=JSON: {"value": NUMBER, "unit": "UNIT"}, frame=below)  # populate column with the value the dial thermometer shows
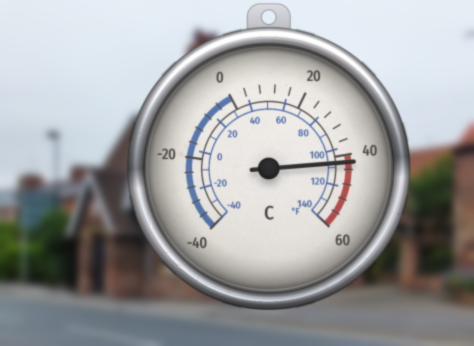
{"value": 42, "unit": "°C"}
